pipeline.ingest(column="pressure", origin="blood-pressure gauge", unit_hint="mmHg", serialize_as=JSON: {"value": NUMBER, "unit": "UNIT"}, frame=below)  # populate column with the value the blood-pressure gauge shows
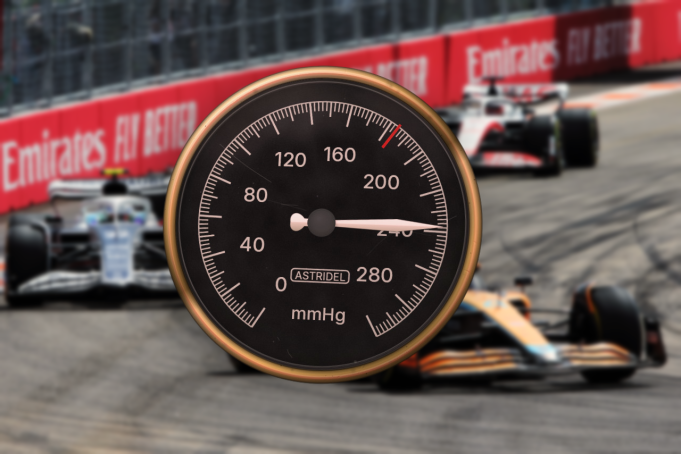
{"value": 238, "unit": "mmHg"}
